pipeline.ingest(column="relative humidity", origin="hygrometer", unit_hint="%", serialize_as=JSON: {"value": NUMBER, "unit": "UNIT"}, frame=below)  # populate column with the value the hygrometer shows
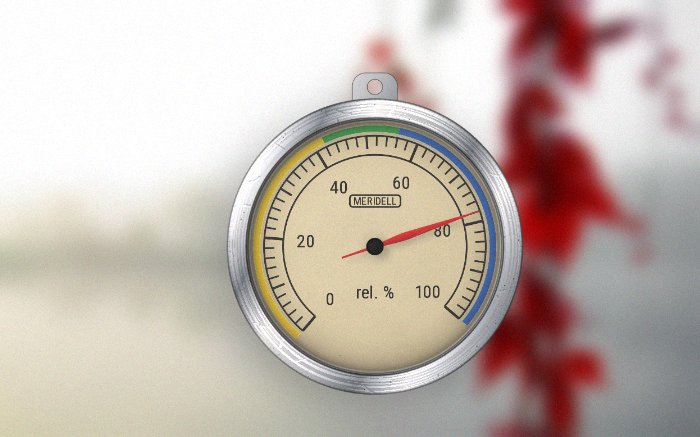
{"value": 78, "unit": "%"}
